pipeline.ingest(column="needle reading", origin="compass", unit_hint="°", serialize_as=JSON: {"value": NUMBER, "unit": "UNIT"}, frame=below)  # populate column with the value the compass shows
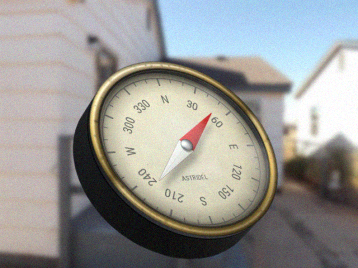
{"value": 50, "unit": "°"}
